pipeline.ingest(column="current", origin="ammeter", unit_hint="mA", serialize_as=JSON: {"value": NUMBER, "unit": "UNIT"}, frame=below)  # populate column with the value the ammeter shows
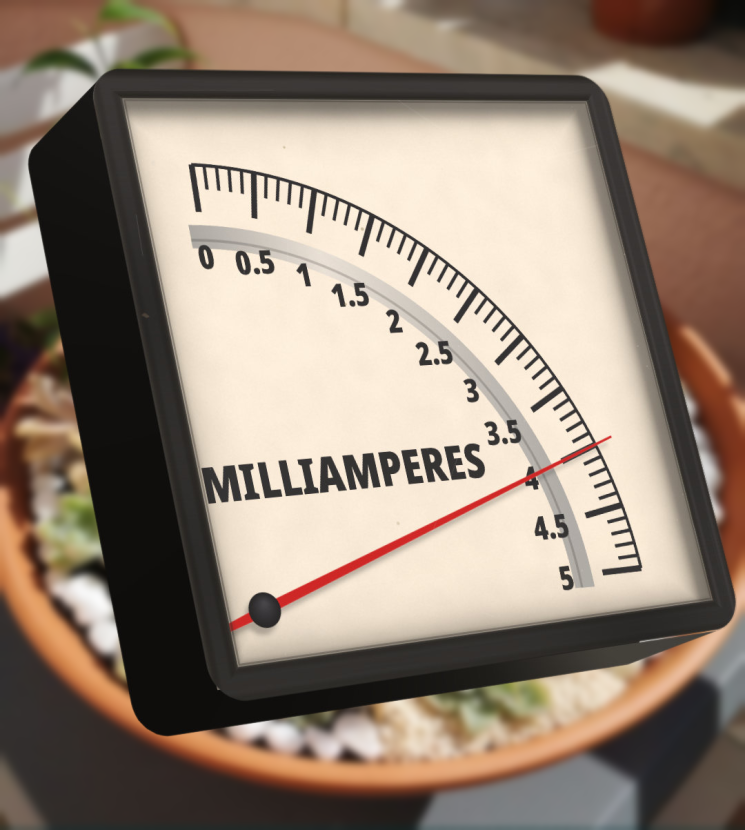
{"value": 4, "unit": "mA"}
